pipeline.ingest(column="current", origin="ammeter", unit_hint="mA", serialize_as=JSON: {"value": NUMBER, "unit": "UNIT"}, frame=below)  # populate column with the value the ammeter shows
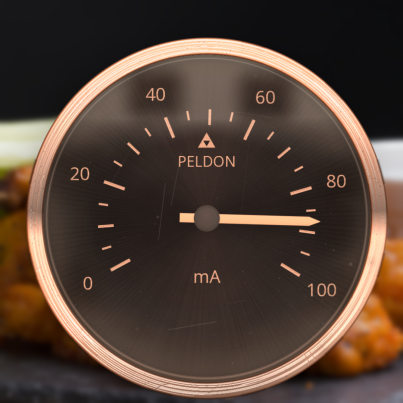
{"value": 87.5, "unit": "mA"}
